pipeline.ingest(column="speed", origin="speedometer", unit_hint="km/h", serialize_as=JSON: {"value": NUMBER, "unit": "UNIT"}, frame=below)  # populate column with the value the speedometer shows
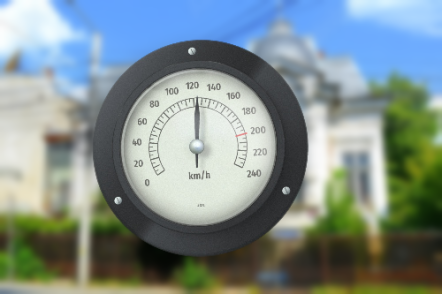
{"value": 125, "unit": "km/h"}
